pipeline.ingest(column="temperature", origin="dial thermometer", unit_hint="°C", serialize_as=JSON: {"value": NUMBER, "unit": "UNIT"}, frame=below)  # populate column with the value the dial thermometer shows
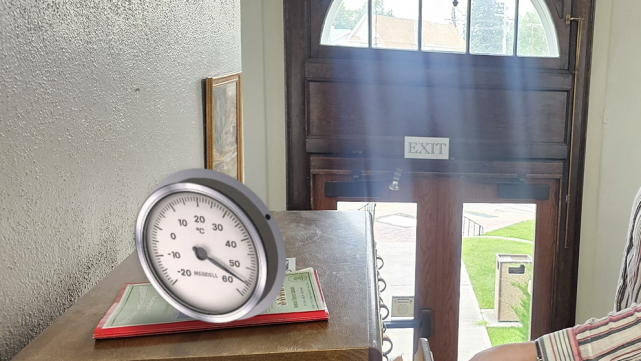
{"value": 55, "unit": "°C"}
